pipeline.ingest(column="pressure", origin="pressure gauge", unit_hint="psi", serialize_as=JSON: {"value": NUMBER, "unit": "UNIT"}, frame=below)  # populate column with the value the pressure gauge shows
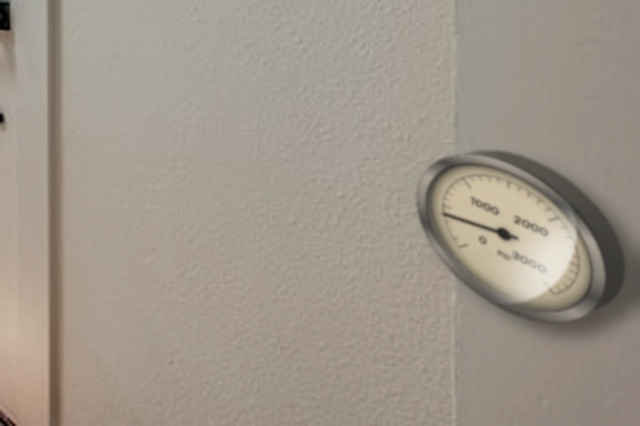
{"value": 400, "unit": "psi"}
